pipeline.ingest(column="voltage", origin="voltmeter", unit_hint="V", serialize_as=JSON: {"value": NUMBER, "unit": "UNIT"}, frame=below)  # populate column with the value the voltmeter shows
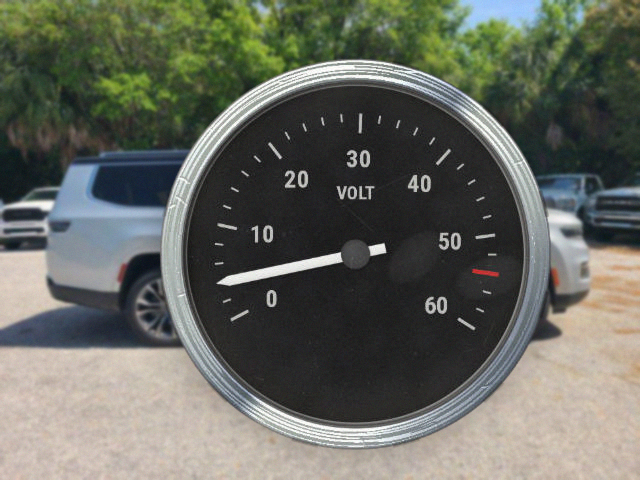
{"value": 4, "unit": "V"}
